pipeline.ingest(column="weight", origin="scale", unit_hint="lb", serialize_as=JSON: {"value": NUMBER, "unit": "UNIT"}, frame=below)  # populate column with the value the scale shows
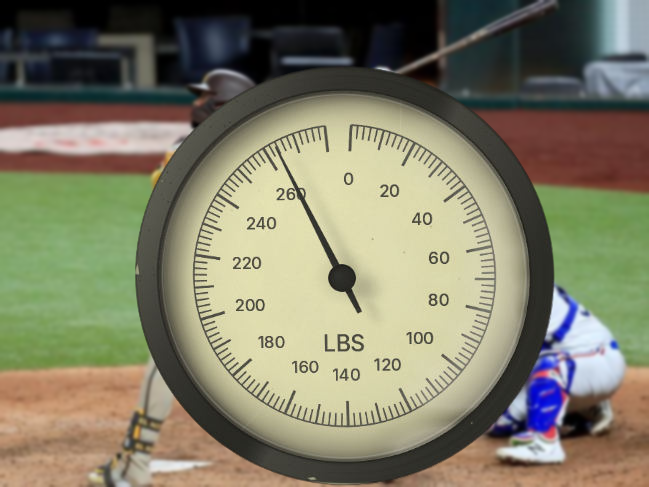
{"value": 264, "unit": "lb"}
